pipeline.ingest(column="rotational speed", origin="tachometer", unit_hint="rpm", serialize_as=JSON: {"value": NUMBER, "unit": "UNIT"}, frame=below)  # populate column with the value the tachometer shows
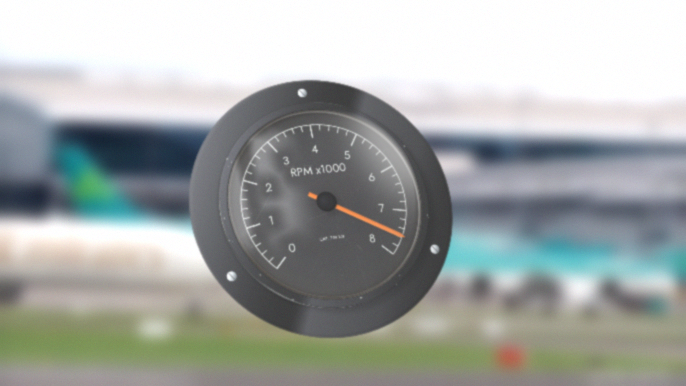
{"value": 7600, "unit": "rpm"}
